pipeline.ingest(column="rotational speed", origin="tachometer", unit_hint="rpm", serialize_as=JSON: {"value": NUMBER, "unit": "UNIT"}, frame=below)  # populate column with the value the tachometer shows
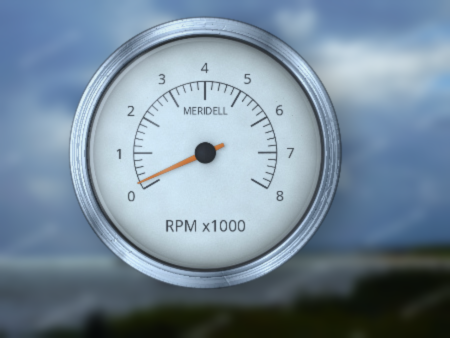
{"value": 200, "unit": "rpm"}
